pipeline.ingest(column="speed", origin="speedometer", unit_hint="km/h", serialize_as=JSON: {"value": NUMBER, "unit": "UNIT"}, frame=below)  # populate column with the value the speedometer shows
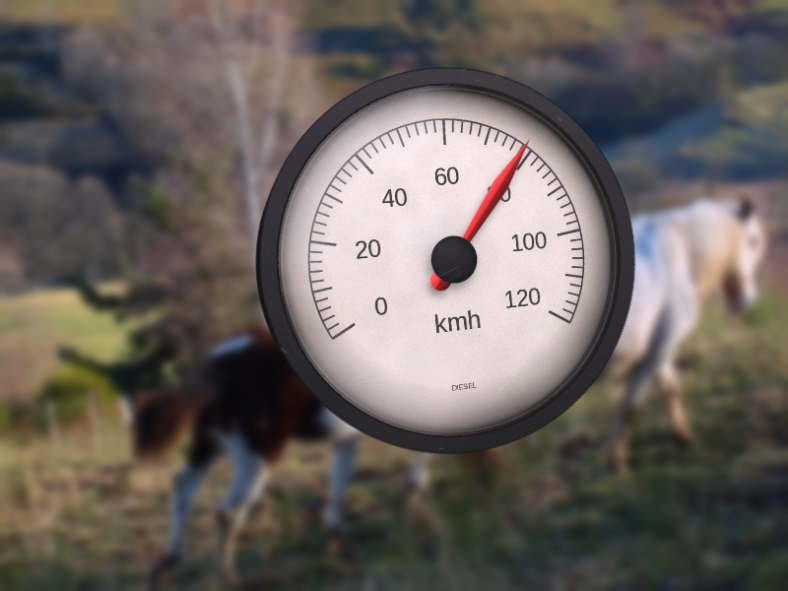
{"value": 78, "unit": "km/h"}
